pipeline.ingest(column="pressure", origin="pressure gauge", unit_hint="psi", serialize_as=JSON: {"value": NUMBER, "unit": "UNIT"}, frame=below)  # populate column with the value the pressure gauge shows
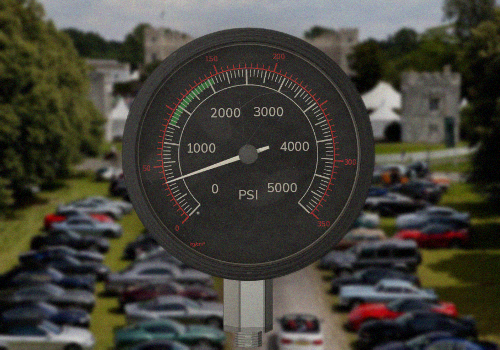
{"value": 500, "unit": "psi"}
